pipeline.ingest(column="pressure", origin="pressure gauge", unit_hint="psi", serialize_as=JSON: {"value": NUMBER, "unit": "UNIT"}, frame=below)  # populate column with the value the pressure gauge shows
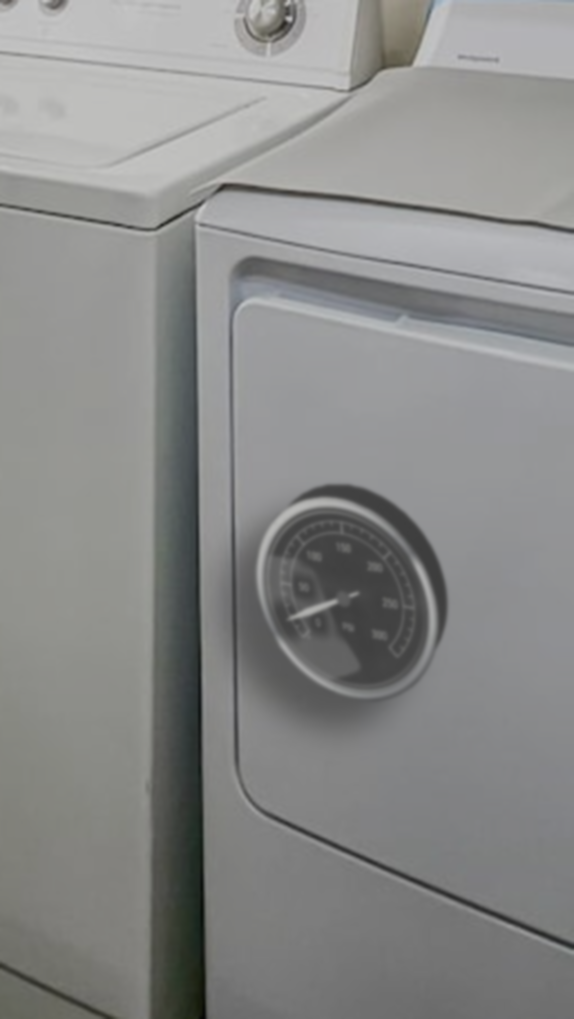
{"value": 20, "unit": "psi"}
